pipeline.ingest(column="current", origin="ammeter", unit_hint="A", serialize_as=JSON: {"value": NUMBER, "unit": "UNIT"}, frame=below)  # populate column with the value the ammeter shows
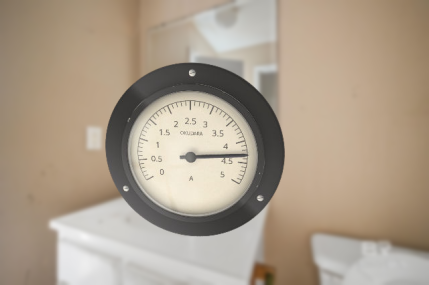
{"value": 4.3, "unit": "A"}
